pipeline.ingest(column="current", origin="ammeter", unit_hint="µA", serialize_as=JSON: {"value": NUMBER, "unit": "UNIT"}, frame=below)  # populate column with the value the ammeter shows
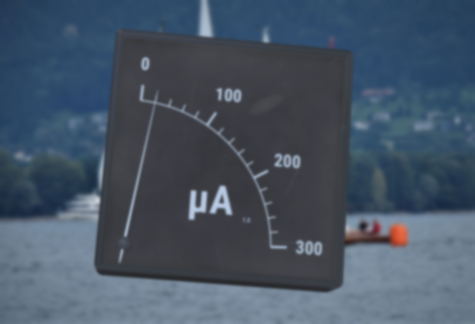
{"value": 20, "unit": "µA"}
